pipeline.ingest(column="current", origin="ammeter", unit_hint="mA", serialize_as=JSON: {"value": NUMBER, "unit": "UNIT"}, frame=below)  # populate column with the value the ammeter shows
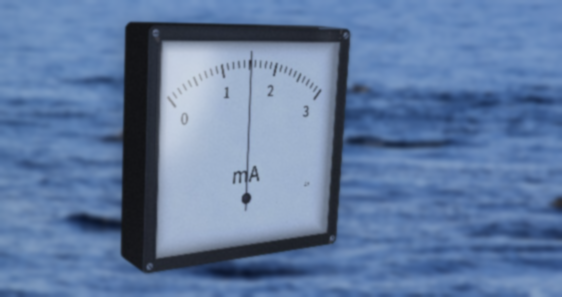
{"value": 1.5, "unit": "mA"}
